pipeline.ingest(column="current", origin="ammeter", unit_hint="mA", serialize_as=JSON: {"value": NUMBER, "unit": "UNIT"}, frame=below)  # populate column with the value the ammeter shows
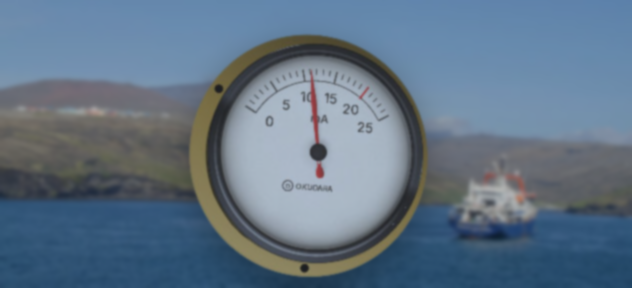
{"value": 11, "unit": "mA"}
